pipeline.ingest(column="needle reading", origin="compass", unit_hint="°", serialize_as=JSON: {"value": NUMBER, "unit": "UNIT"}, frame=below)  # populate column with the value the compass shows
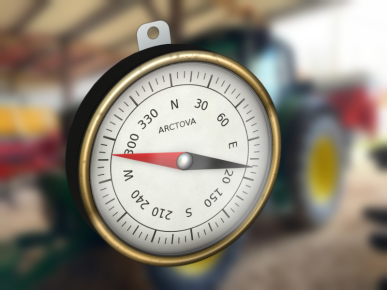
{"value": 290, "unit": "°"}
